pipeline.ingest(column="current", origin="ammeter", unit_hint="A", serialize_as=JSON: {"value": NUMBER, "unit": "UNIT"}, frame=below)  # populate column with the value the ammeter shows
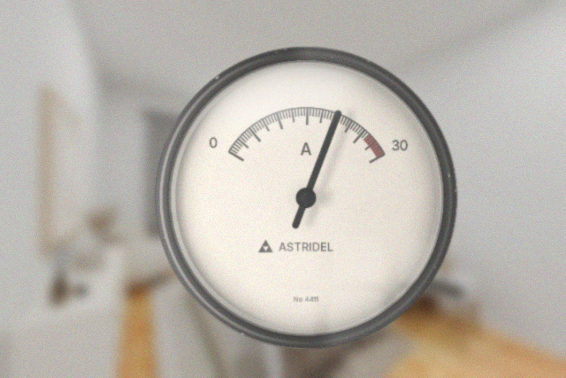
{"value": 20, "unit": "A"}
